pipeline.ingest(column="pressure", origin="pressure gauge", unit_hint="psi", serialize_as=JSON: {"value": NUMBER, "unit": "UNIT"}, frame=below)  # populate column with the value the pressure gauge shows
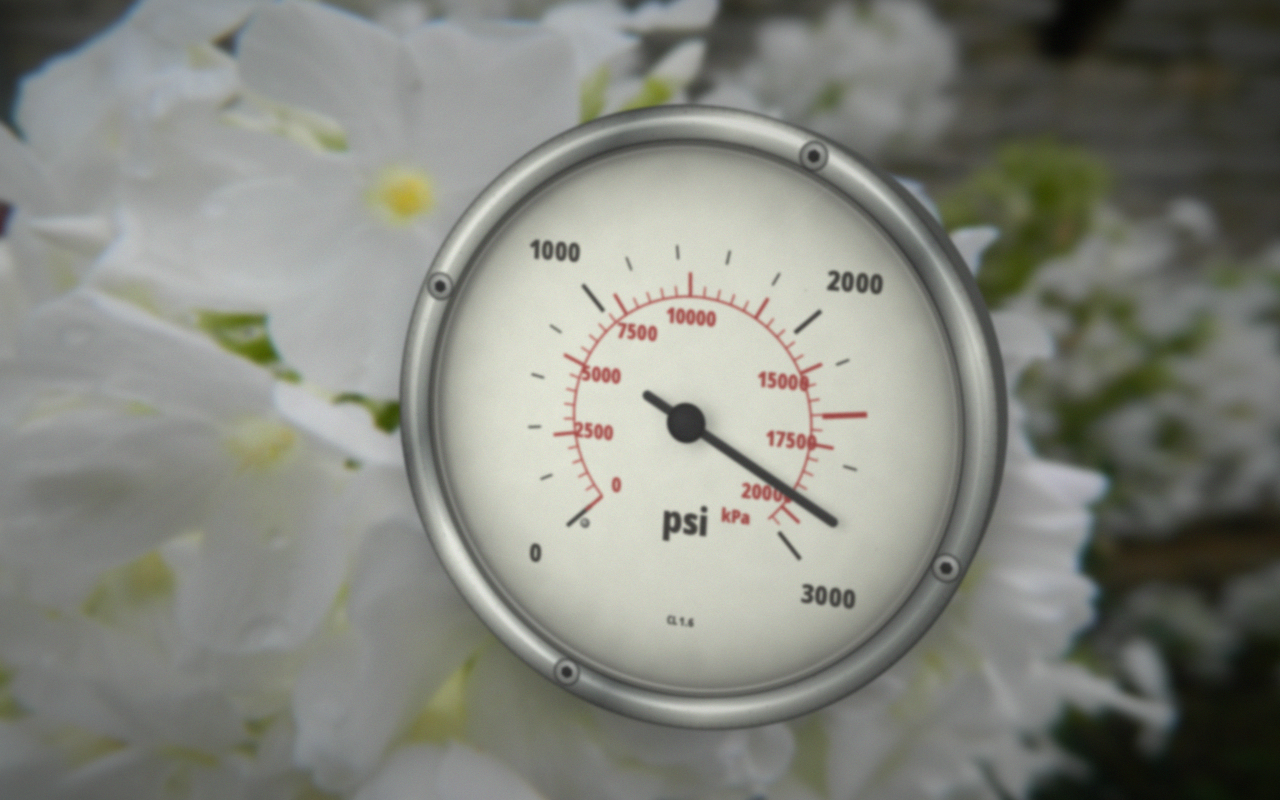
{"value": 2800, "unit": "psi"}
